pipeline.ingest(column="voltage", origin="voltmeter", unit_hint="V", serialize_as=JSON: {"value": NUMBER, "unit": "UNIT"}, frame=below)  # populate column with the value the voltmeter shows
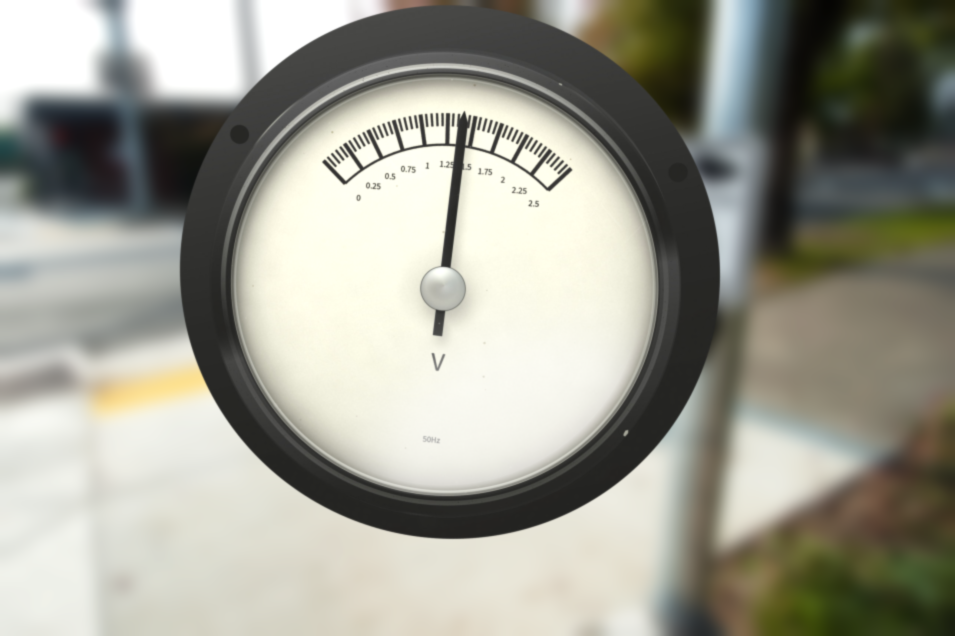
{"value": 1.4, "unit": "V"}
